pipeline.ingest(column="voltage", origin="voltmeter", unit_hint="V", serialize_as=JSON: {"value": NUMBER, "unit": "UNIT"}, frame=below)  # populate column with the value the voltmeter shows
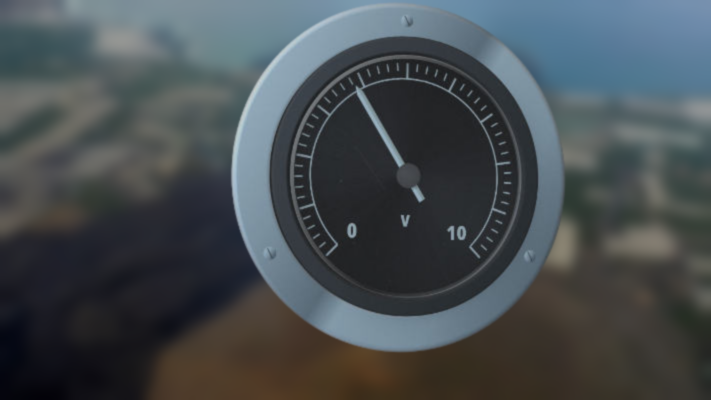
{"value": 3.8, "unit": "V"}
